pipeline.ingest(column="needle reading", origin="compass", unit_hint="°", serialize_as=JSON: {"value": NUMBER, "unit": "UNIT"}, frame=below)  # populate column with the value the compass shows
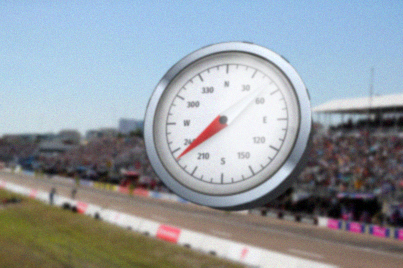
{"value": 230, "unit": "°"}
